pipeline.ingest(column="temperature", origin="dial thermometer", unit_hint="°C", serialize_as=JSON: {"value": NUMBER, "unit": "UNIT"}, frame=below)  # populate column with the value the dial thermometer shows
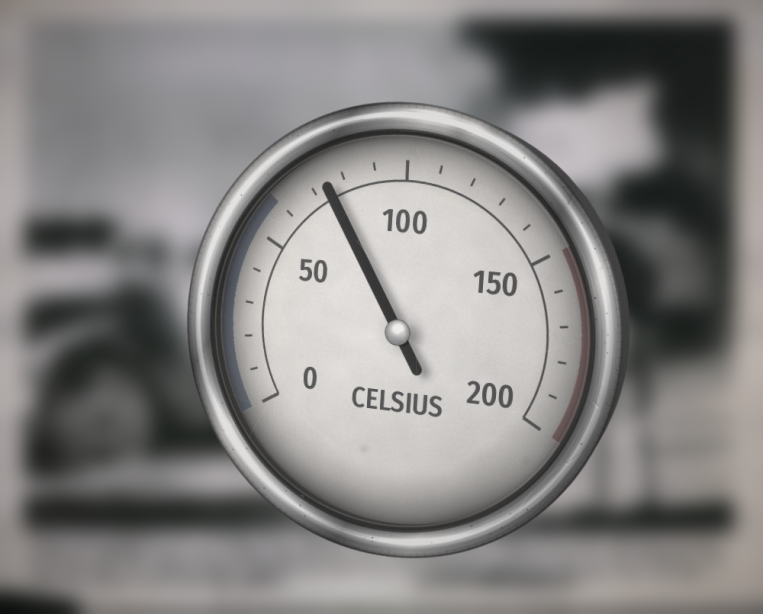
{"value": 75, "unit": "°C"}
